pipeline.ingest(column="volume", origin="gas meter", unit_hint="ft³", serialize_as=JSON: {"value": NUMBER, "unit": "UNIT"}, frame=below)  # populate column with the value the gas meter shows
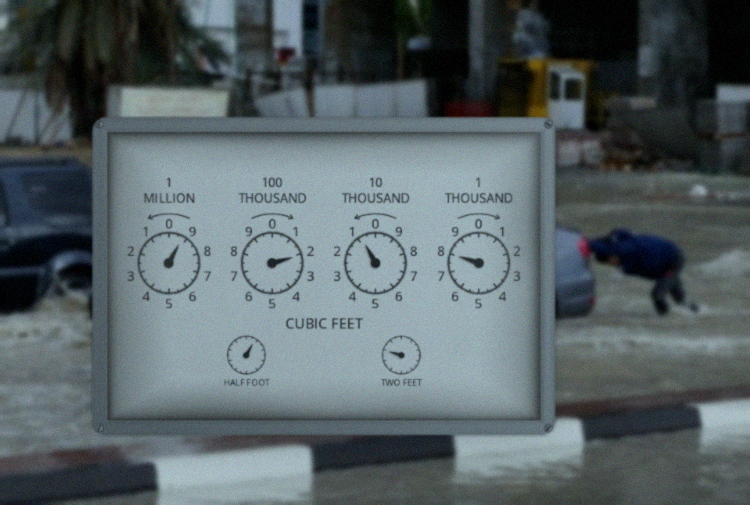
{"value": 920800, "unit": "ft³"}
